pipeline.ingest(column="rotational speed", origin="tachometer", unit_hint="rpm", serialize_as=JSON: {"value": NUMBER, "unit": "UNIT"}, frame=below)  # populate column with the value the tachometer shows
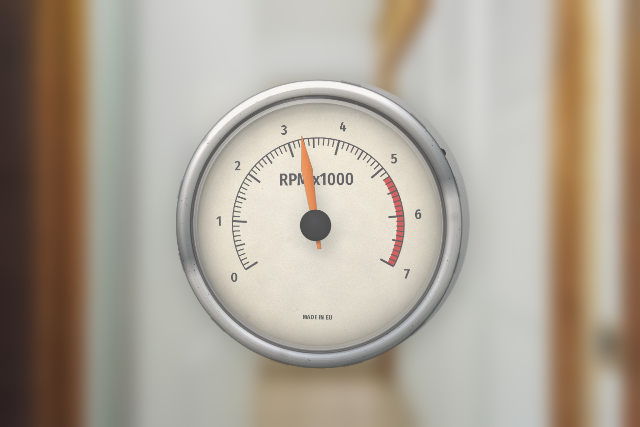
{"value": 3300, "unit": "rpm"}
